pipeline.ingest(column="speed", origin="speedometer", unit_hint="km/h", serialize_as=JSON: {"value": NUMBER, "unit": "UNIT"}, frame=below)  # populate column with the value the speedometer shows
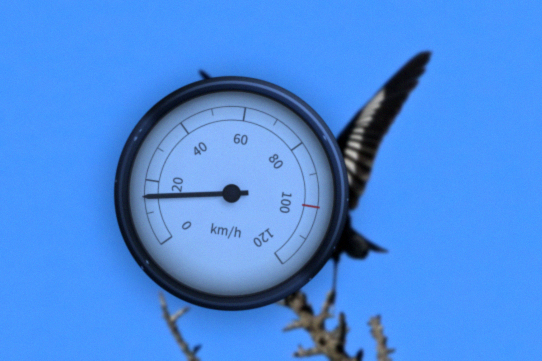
{"value": 15, "unit": "km/h"}
